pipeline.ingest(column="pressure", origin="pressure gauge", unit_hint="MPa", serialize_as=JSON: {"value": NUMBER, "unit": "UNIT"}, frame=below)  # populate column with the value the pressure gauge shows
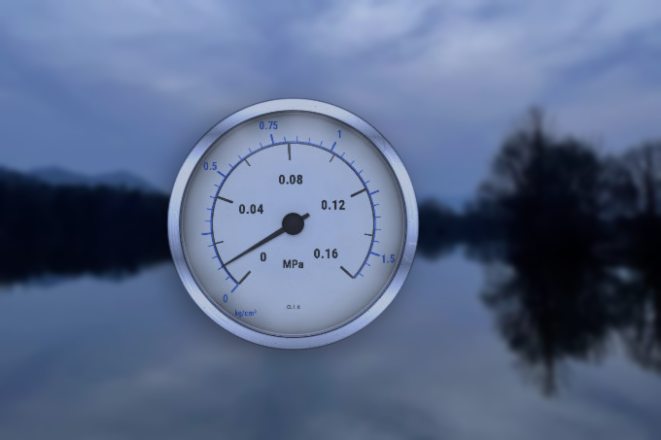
{"value": 0.01, "unit": "MPa"}
